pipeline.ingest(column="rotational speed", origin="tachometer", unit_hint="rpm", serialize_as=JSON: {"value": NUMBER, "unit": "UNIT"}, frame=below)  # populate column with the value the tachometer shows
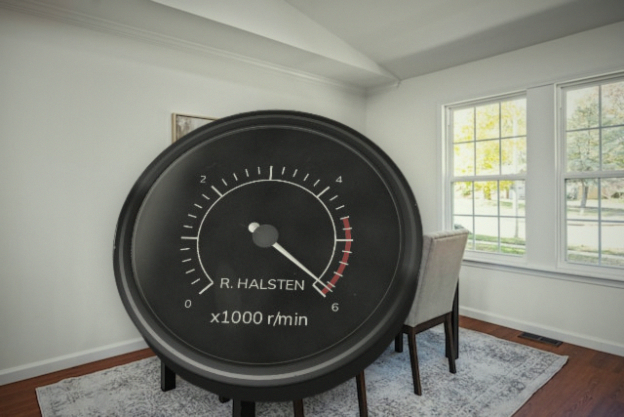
{"value": 5900, "unit": "rpm"}
